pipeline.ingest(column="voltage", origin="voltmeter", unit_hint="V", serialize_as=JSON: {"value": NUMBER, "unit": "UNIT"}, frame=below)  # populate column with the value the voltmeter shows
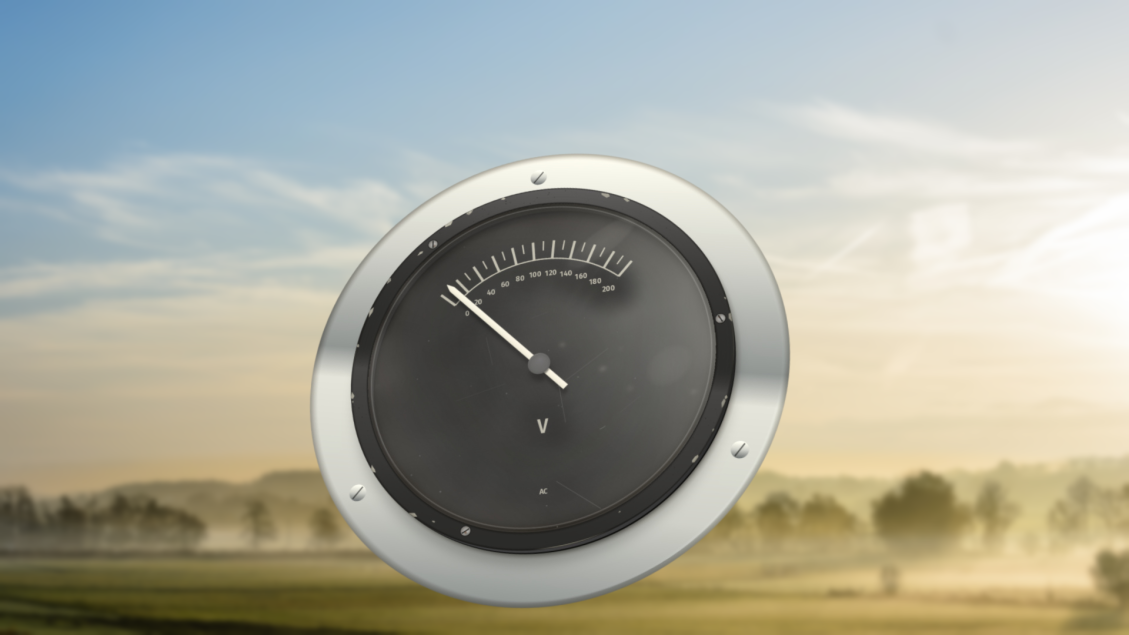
{"value": 10, "unit": "V"}
